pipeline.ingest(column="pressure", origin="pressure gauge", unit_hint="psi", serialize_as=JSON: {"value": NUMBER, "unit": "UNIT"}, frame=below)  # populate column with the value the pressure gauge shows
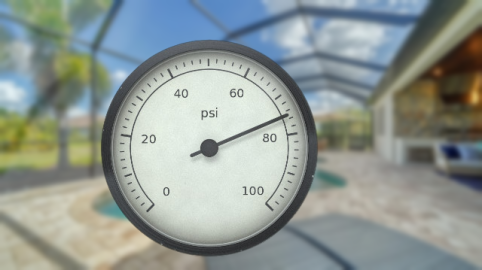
{"value": 75, "unit": "psi"}
